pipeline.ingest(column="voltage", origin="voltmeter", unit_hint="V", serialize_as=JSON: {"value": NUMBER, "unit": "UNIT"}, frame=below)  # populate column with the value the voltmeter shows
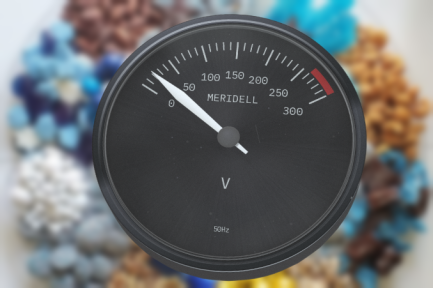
{"value": 20, "unit": "V"}
